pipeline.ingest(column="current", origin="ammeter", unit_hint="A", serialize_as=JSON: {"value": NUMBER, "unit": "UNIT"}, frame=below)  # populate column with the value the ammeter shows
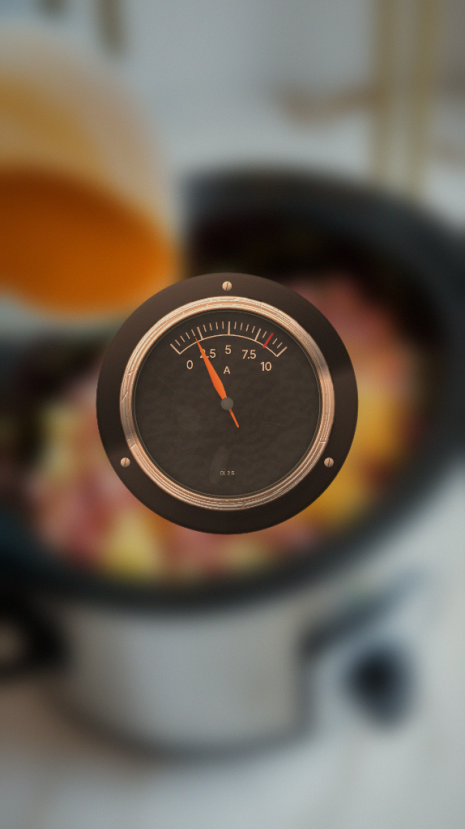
{"value": 2, "unit": "A"}
